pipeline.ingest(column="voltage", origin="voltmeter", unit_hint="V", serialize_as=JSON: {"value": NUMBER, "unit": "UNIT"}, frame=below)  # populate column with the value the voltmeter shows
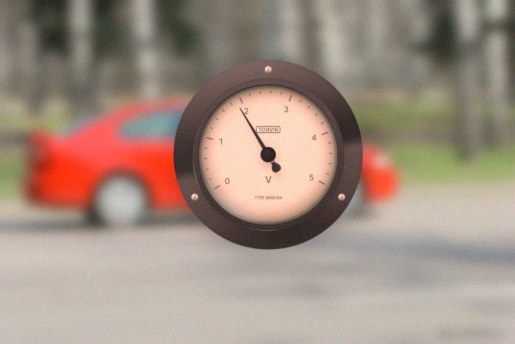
{"value": 1.9, "unit": "V"}
